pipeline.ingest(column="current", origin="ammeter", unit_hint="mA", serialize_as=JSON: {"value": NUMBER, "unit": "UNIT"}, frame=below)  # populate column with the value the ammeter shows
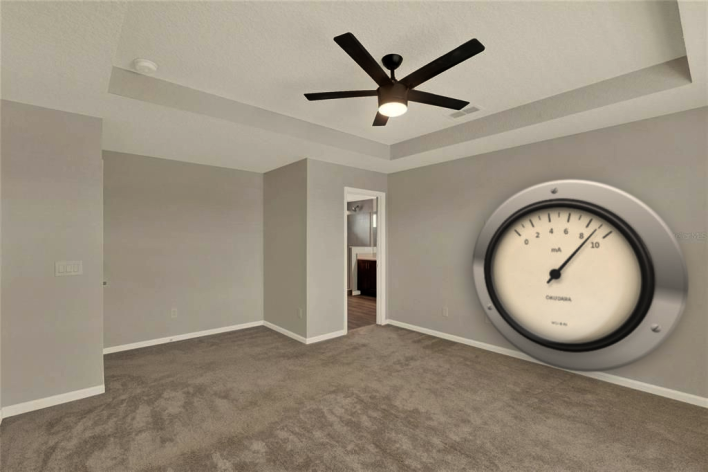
{"value": 9, "unit": "mA"}
